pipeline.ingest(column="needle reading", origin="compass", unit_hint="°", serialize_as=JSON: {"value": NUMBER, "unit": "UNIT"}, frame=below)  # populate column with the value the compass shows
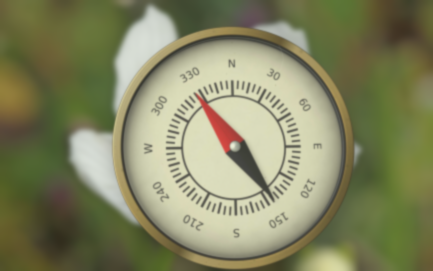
{"value": 325, "unit": "°"}
